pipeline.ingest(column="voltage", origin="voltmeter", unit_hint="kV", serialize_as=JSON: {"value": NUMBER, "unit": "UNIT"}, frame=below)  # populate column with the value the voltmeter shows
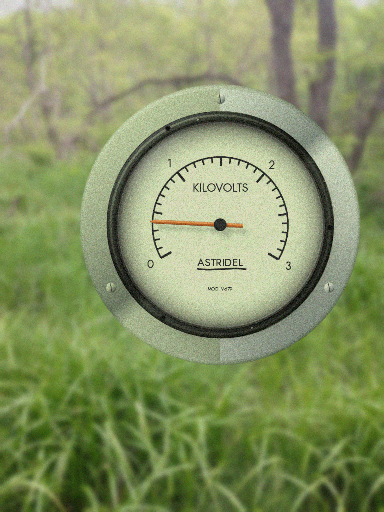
{"value": 0.4, "unit": "kV"}
